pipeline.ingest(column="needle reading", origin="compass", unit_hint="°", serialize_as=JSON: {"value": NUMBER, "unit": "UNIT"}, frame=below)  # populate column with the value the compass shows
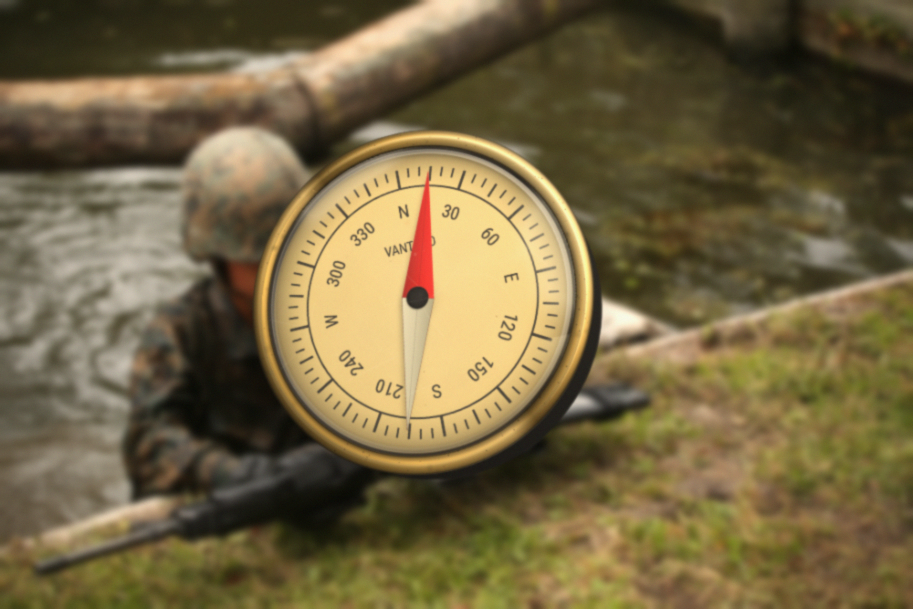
{"value": 15, "unit": "°"}
